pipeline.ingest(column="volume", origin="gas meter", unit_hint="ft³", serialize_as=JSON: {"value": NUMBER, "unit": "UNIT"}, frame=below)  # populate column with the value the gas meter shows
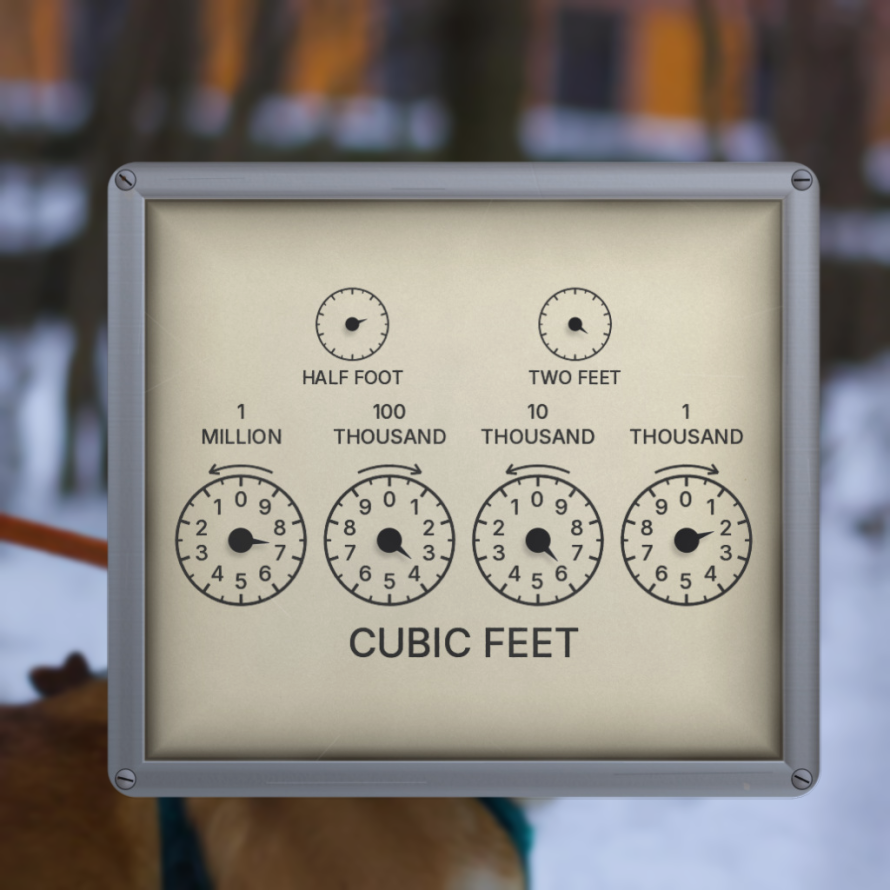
{"value": 736200, "unit": "ft³"}
